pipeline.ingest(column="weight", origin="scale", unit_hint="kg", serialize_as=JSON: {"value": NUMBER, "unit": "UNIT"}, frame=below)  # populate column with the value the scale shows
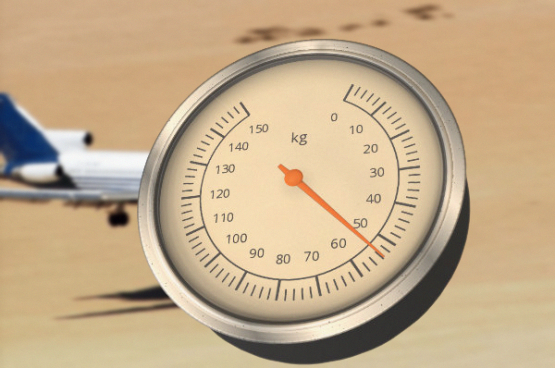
{"value": 54, "unit": "kg"}
